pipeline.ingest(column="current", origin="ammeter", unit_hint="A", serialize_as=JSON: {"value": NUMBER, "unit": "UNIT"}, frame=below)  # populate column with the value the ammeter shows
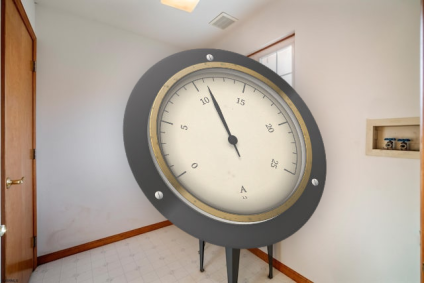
{"value": 11, "unit": "A"}
